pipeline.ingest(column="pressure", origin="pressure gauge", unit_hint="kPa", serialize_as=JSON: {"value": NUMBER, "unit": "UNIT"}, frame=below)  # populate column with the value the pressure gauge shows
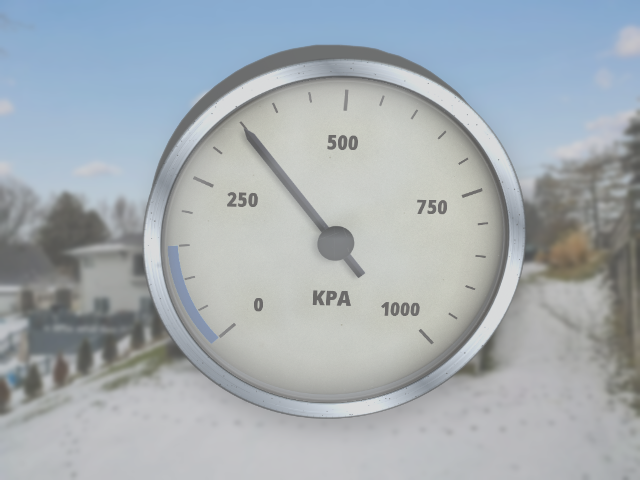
{"value": 350, "unit": "kPa"}
